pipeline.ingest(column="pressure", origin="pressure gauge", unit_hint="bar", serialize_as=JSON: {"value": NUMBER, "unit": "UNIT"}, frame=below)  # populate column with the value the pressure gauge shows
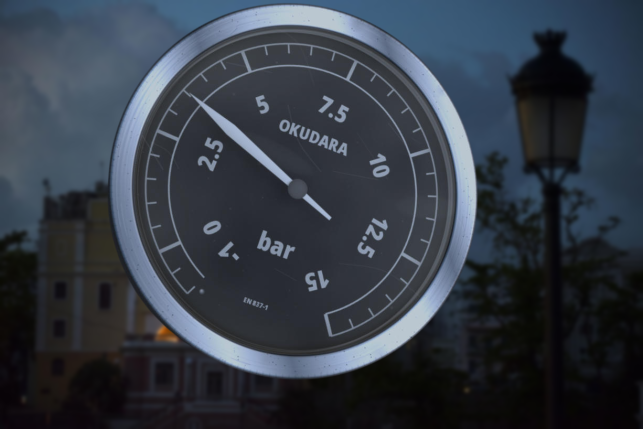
{"value": 3.5, "unit": "bar"}
